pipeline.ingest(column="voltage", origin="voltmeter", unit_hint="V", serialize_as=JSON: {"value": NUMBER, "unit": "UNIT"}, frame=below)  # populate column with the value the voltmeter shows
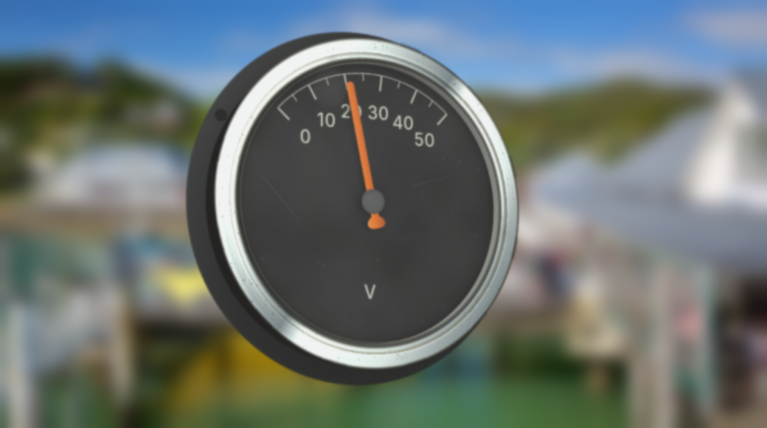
{"value": 20, "unit": "V"}
